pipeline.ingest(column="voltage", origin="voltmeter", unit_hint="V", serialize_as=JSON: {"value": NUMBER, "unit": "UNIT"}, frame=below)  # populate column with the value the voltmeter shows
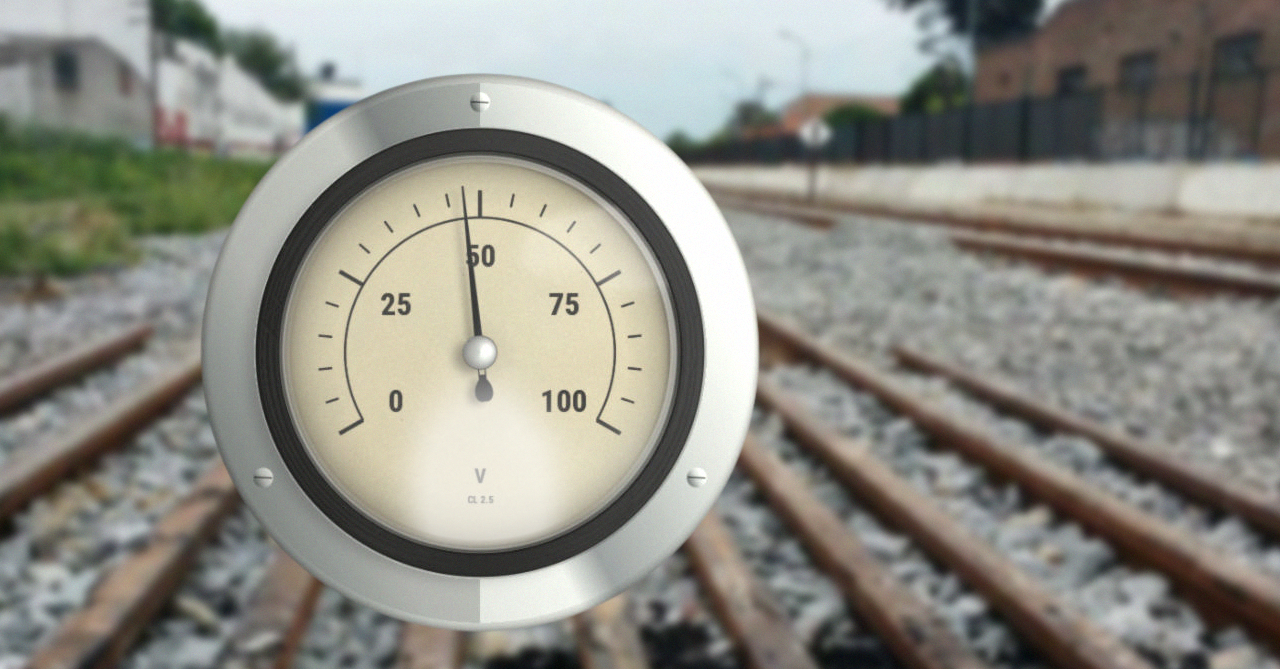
{"value": 47.5, "unit": "V"}
